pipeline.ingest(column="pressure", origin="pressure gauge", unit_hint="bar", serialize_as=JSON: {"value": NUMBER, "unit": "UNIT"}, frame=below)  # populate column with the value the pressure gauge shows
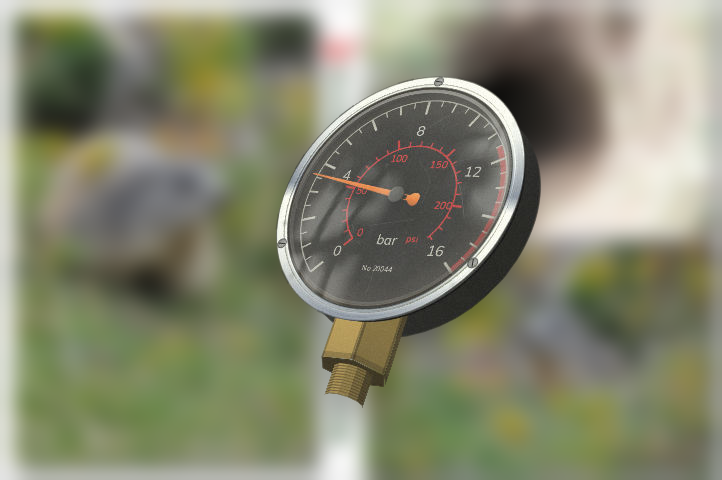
{"value": 3.5, "unit": "bar"}
